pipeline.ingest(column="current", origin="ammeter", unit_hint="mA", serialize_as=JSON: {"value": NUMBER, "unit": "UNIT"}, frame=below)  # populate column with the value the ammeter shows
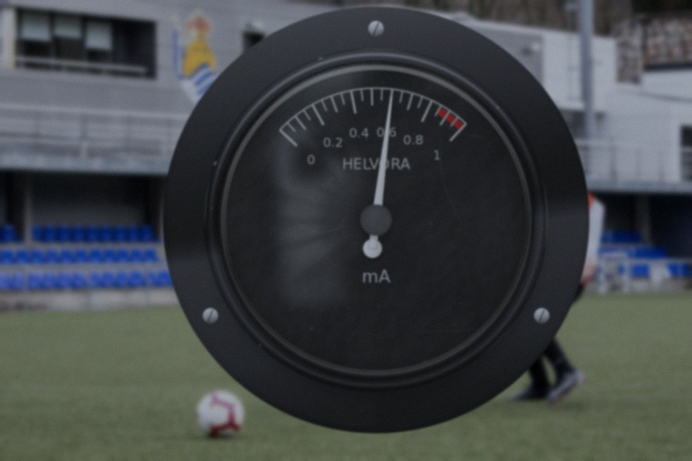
{"value": 0.6, "unit": "mA"}
